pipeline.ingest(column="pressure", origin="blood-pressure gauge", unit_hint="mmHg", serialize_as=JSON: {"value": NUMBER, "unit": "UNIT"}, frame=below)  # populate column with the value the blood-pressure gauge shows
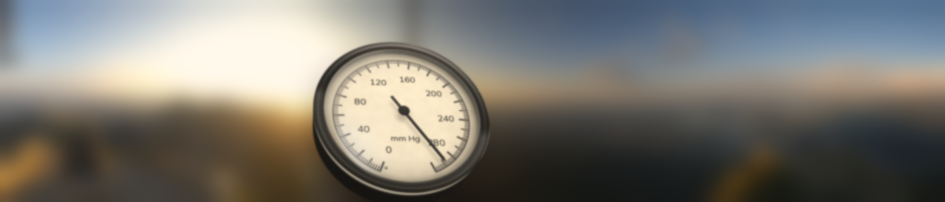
{"value": 290, "unit": "mmHg"}
